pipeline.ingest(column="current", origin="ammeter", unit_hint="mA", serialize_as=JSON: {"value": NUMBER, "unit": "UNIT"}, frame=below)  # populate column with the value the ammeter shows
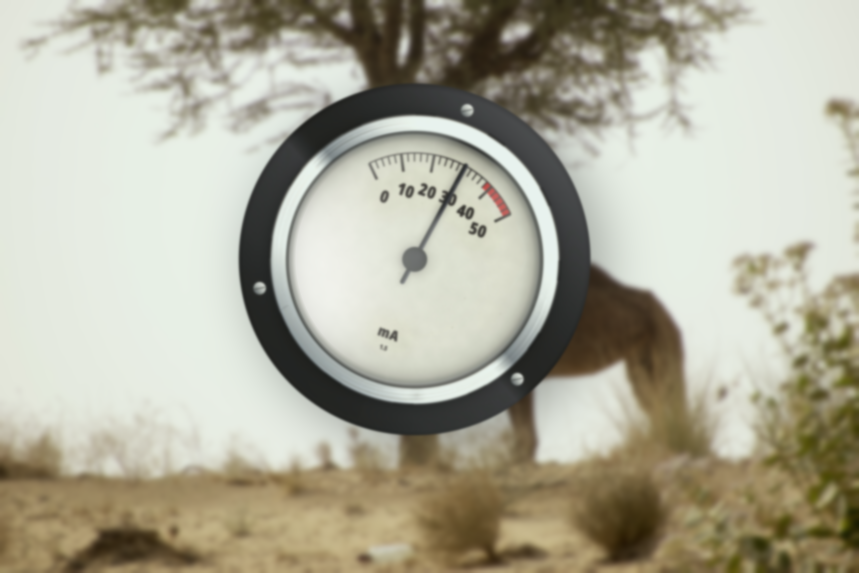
{"value": 30, "unit": "mA"}
